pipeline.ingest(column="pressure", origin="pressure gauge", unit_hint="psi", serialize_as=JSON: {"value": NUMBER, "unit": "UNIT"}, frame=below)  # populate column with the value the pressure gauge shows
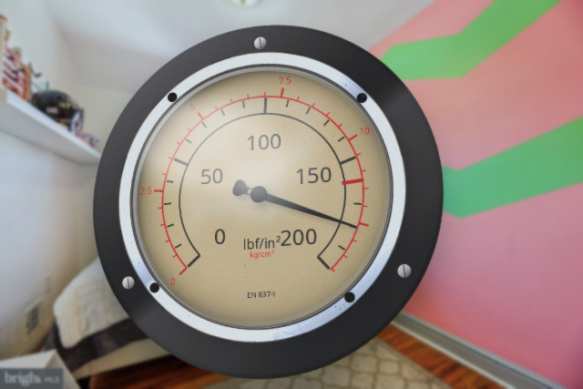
{"value": 180, "unit": "psi"}
